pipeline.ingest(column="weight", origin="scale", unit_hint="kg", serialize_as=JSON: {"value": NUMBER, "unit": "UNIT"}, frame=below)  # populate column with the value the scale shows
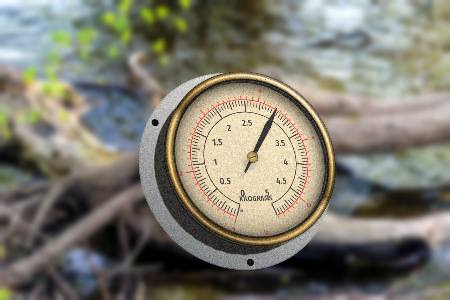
{"value": 3, "unit": "kg"}
